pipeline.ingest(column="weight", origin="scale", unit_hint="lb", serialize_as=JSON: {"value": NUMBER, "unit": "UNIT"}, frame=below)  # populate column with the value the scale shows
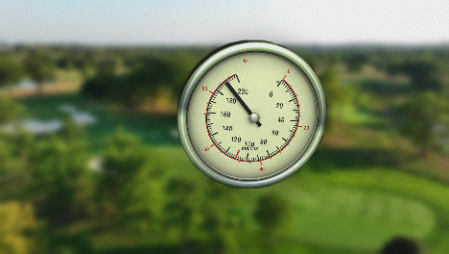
{"value": 190, "unit": "lb"}
